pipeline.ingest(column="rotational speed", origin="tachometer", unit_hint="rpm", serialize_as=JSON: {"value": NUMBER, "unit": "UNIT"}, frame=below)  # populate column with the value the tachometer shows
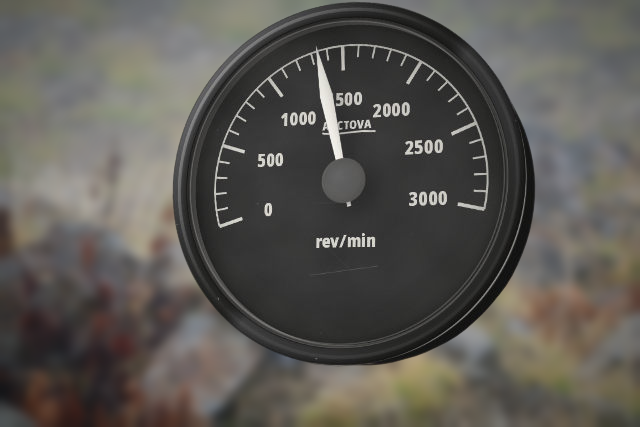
{"value": 1350, "unit": "rpm"}
